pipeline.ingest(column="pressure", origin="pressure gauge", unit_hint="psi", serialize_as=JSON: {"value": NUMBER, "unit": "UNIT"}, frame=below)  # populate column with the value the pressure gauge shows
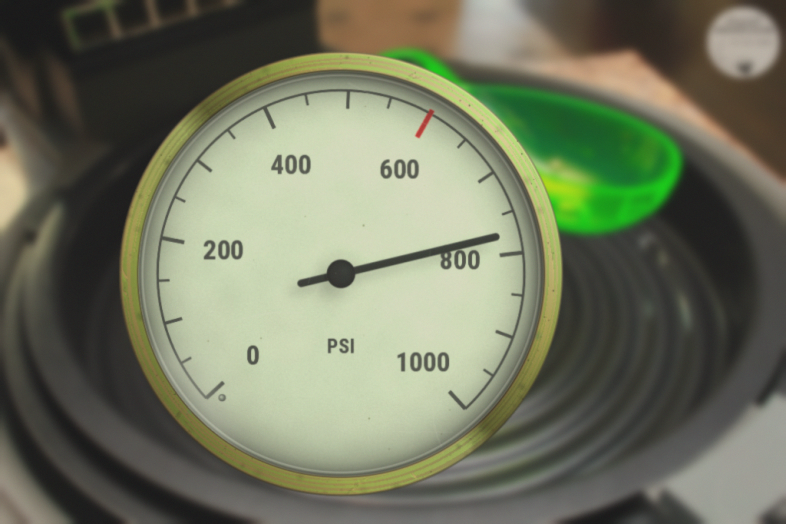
{"value": 775, "unit": "psi"}
